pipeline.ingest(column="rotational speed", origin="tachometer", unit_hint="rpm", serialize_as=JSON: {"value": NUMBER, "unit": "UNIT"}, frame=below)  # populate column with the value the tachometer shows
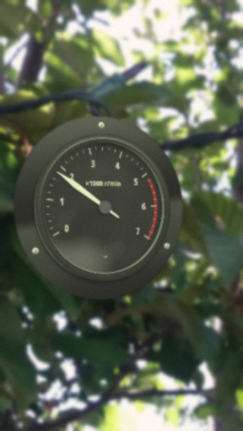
{"value": 1800, "unit": "rpm"}
